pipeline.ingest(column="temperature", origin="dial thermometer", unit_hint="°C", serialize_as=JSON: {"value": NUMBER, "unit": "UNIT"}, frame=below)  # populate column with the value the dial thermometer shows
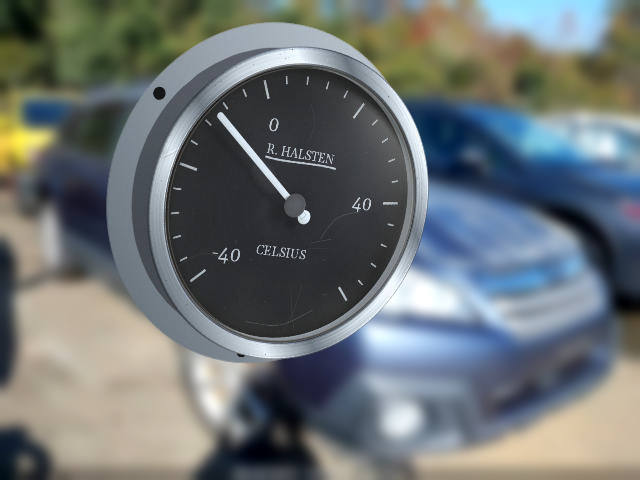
{"value": -10, "unit": "°C"}
